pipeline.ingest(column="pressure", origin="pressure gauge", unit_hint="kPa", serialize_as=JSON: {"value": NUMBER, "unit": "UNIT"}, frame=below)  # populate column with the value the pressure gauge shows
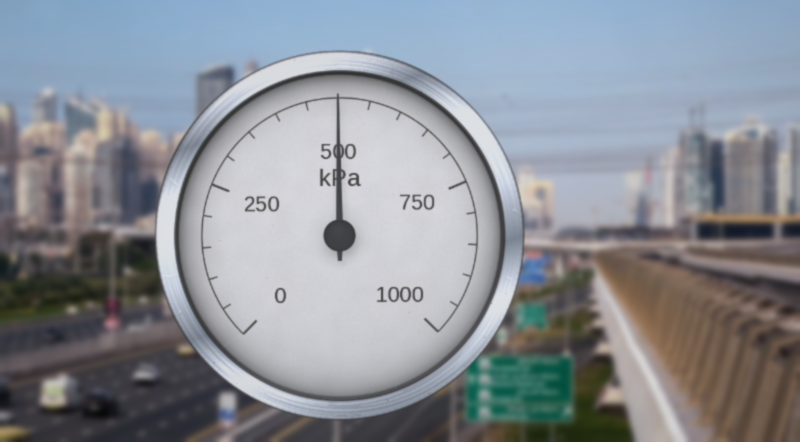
{"value": 500, "unit": "kPa"}
